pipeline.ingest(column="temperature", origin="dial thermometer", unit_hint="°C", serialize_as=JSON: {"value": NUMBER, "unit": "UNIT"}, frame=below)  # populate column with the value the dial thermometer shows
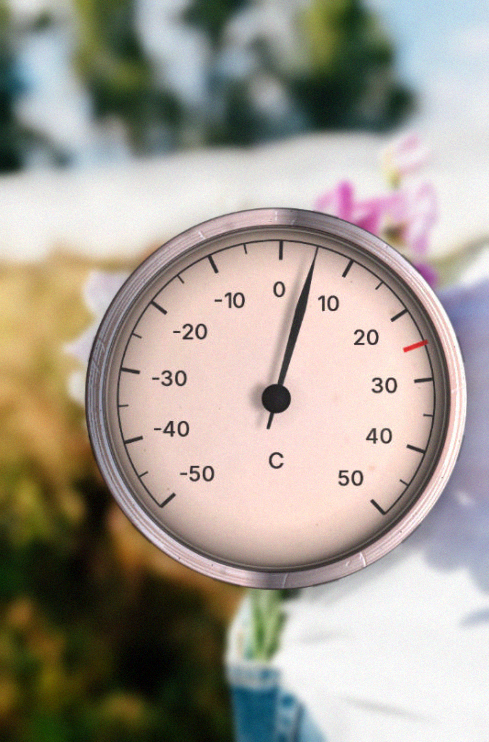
{"value": 5, "unit": "°C"}
